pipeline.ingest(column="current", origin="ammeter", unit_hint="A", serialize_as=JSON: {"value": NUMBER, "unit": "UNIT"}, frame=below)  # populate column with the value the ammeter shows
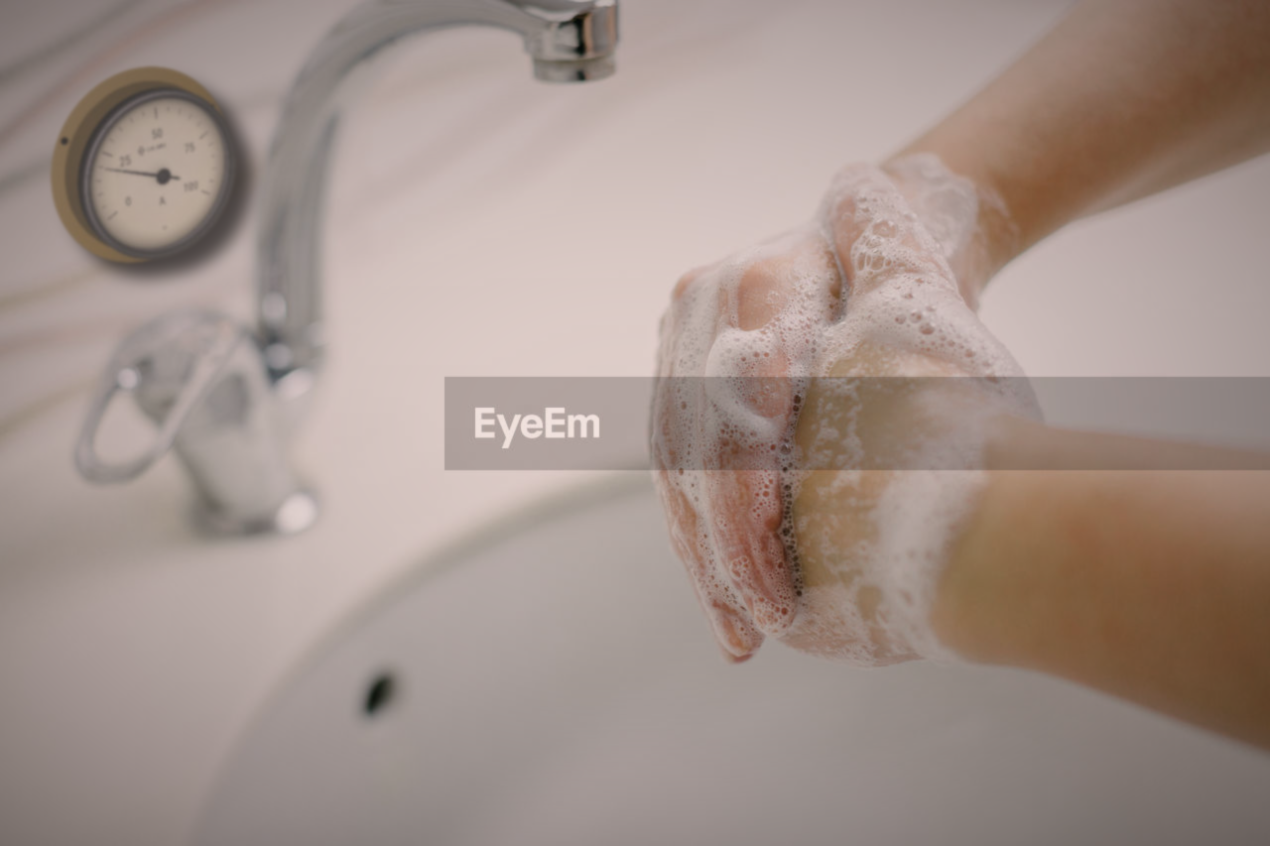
{"value": 20, "unit": "A"}
